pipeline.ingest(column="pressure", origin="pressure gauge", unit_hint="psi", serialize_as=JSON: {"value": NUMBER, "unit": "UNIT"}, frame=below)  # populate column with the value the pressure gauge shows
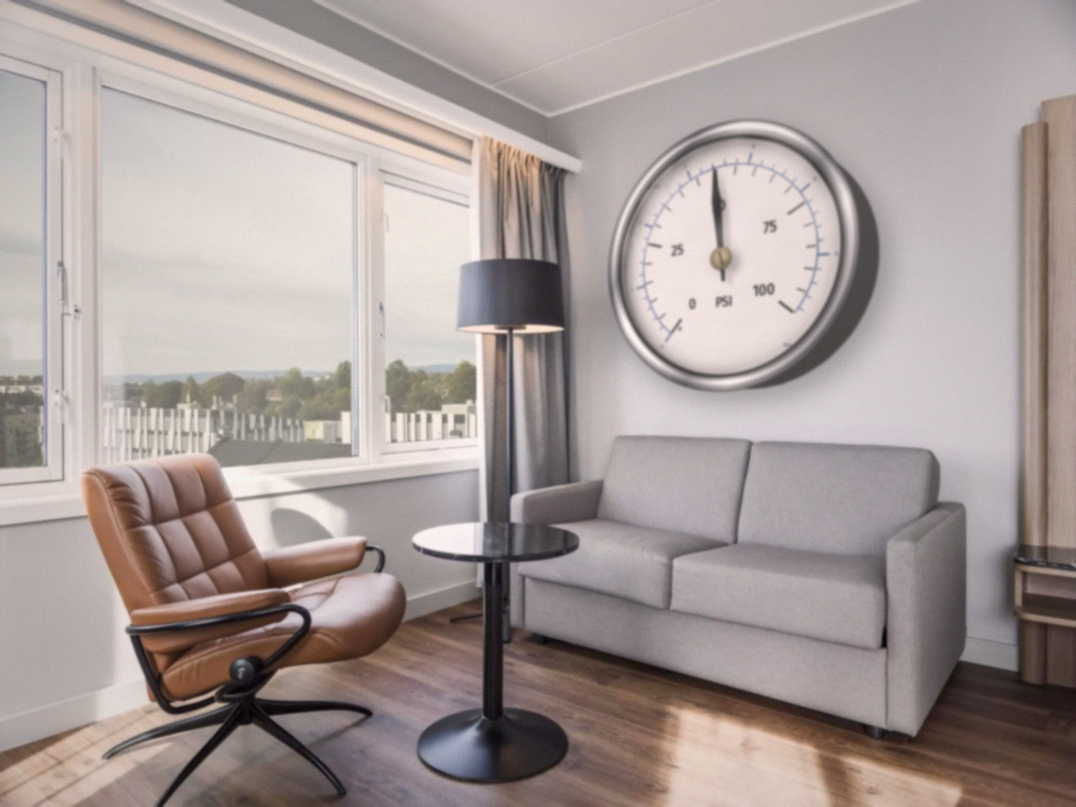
{"value": 50, "unit": "psi"}
